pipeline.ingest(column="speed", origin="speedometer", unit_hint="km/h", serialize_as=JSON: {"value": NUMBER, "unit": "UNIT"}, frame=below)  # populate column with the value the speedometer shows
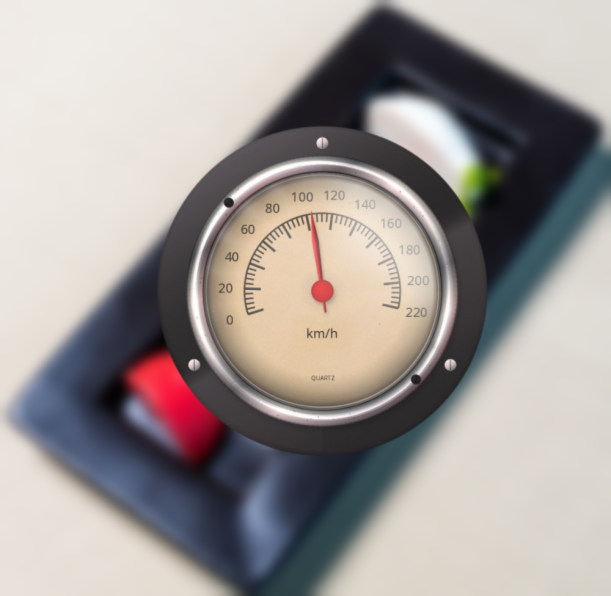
{"value": 104, "unit": "km/h"}
